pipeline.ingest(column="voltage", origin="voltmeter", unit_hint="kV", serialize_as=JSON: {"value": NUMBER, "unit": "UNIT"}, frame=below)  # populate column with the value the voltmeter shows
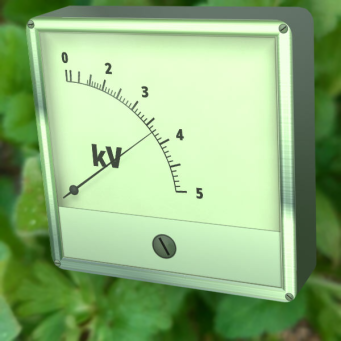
{"value": 3.7, "unit": "kV"}
